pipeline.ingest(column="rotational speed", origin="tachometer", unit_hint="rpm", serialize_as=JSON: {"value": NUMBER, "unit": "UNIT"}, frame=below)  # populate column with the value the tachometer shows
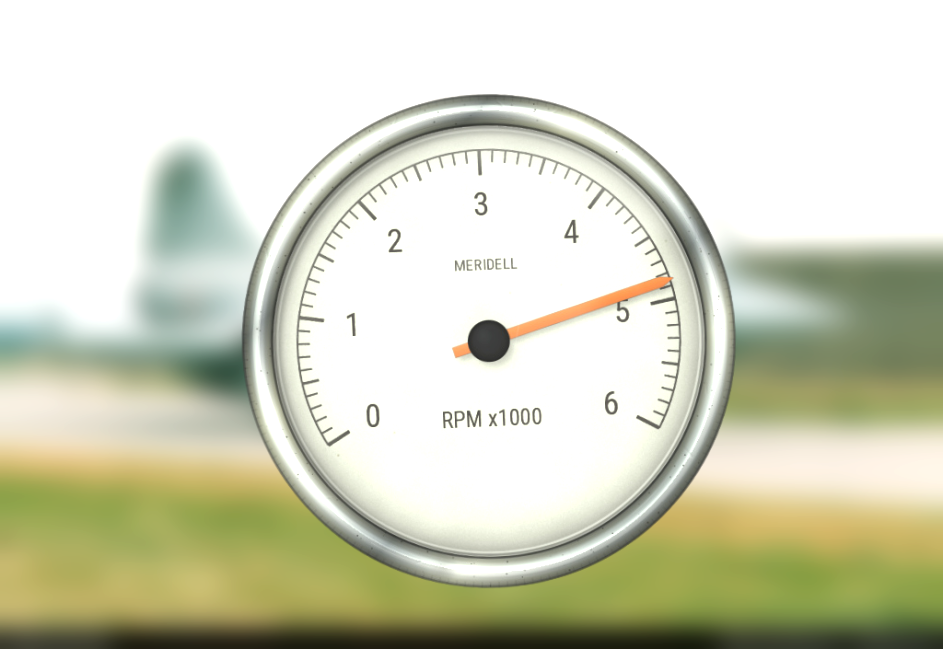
{"value": 4850, "unit": "rpm"}
